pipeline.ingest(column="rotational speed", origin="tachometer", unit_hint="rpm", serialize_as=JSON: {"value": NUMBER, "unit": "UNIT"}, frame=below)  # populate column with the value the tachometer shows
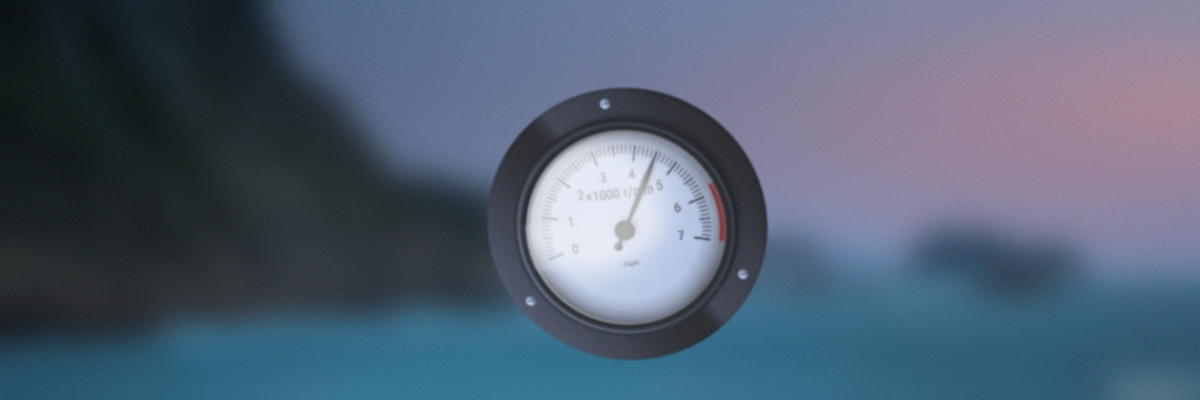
{"value": 4500, "unit": "rpm"}
